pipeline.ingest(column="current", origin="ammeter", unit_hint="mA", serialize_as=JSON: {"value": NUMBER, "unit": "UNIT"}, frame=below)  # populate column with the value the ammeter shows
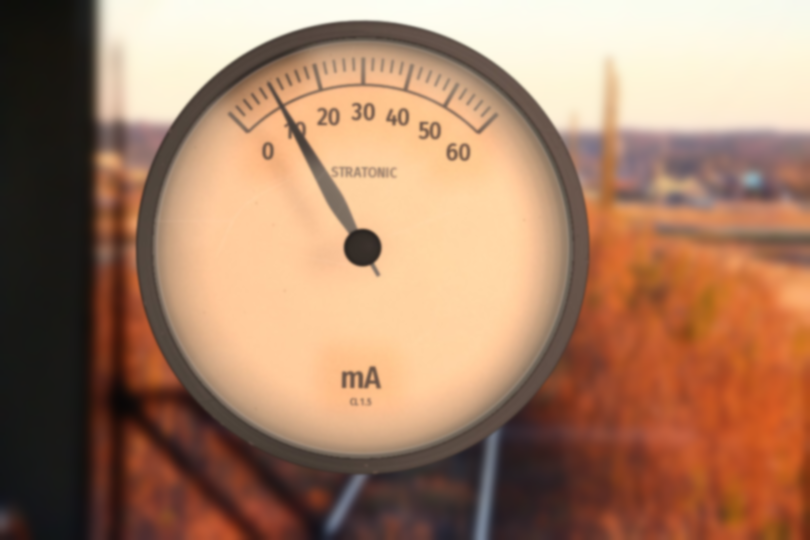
{"value": 10, "unit": "mA"}
